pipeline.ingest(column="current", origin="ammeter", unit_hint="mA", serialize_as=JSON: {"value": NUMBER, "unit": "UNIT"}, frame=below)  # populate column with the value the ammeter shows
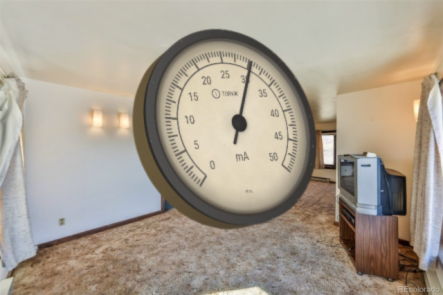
{"value": 30, "unit": "mA"}
